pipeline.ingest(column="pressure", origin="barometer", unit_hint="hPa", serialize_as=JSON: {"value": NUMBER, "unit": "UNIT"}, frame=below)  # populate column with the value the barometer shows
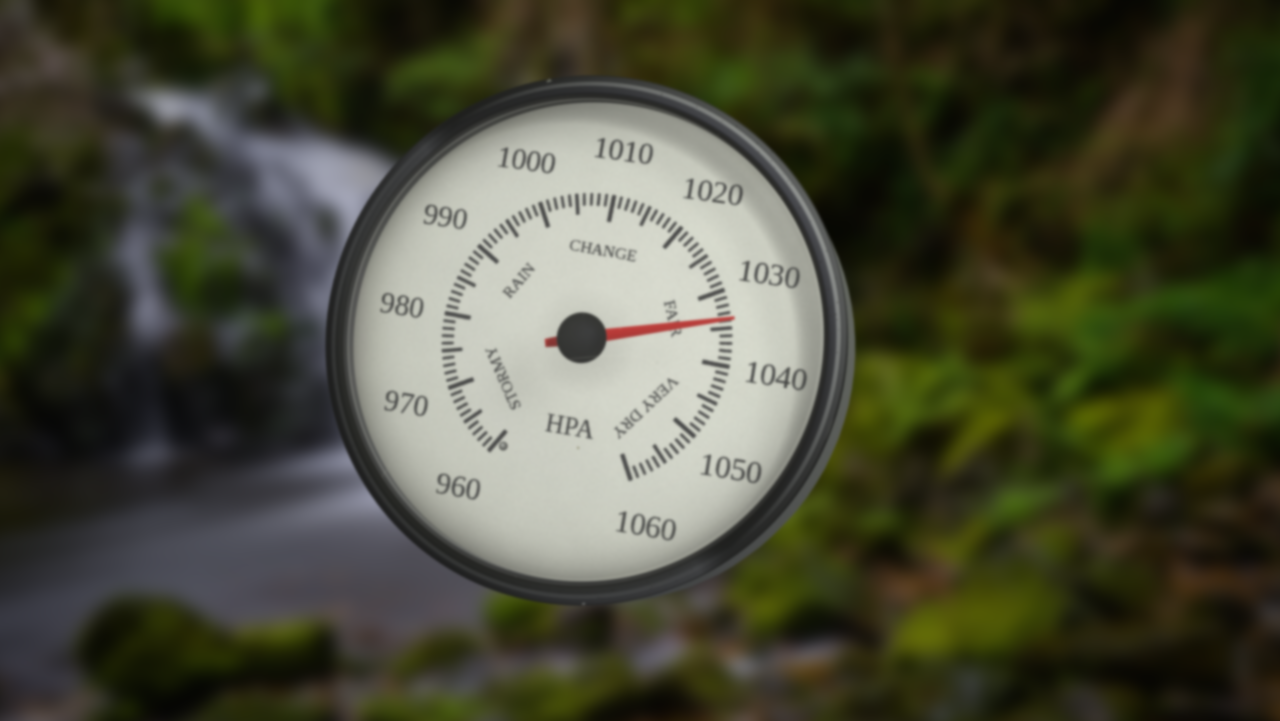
{"value": 1034, "unit": "hPa"}
